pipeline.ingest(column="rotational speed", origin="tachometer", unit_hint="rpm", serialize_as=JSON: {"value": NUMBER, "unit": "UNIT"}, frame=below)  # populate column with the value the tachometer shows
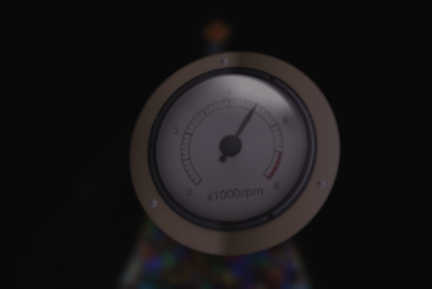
{"value": 5000, "unit": "rpm"}
